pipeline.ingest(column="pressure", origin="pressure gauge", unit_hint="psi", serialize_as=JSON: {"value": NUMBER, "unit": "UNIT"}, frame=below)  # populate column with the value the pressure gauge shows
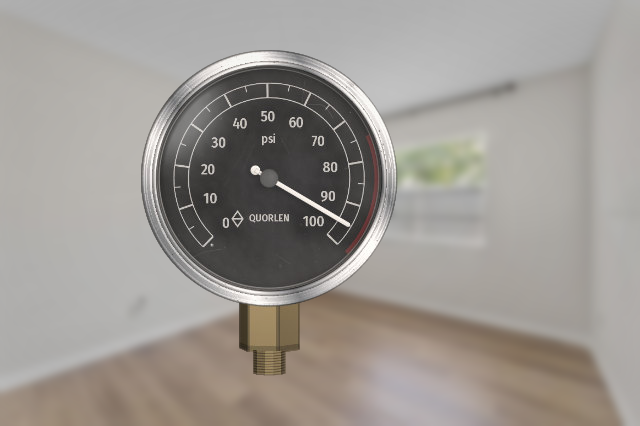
{"value": 95, "unit": "psi"}
